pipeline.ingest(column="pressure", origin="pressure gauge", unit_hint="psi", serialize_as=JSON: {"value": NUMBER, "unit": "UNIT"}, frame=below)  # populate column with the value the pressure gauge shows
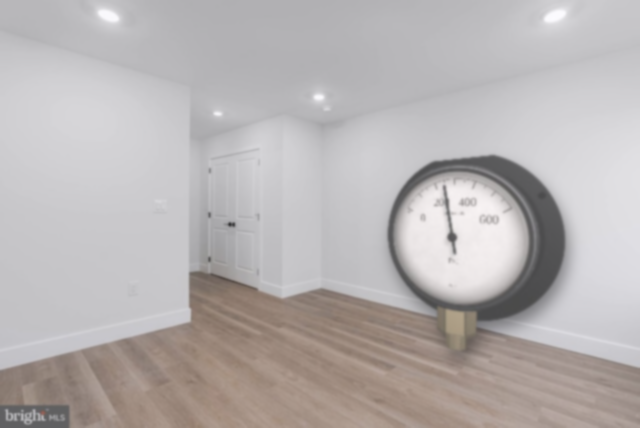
{"value": 250, "unit": "psi"}
